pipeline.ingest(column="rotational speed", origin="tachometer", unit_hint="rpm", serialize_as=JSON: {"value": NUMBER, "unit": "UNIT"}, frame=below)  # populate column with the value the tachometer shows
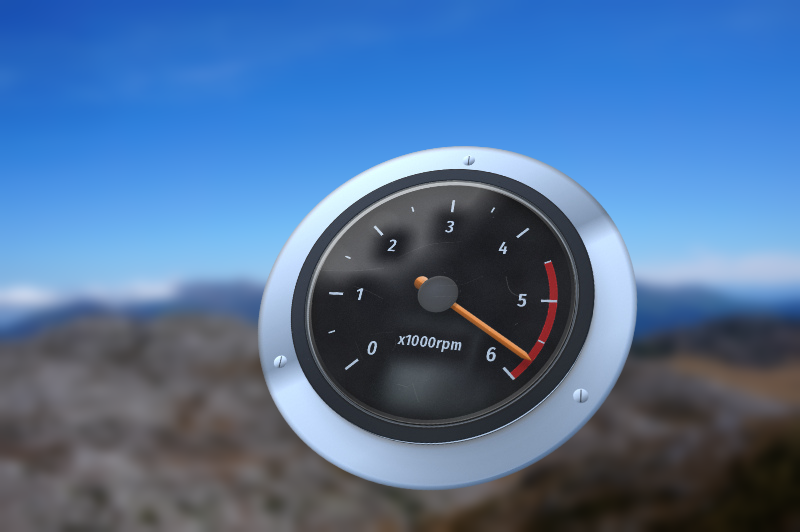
{"value": 5750, "unit": "rpm"}
